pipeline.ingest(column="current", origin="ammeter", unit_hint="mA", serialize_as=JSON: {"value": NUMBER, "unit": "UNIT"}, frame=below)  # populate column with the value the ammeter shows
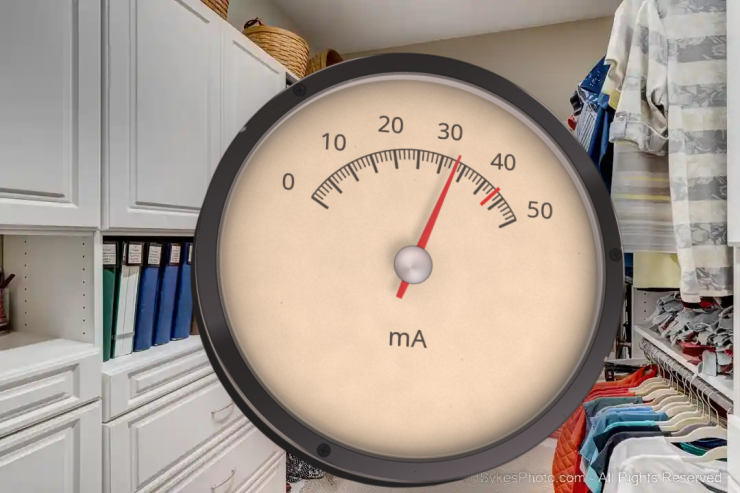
{"value": 33, "unit": "mA"}
